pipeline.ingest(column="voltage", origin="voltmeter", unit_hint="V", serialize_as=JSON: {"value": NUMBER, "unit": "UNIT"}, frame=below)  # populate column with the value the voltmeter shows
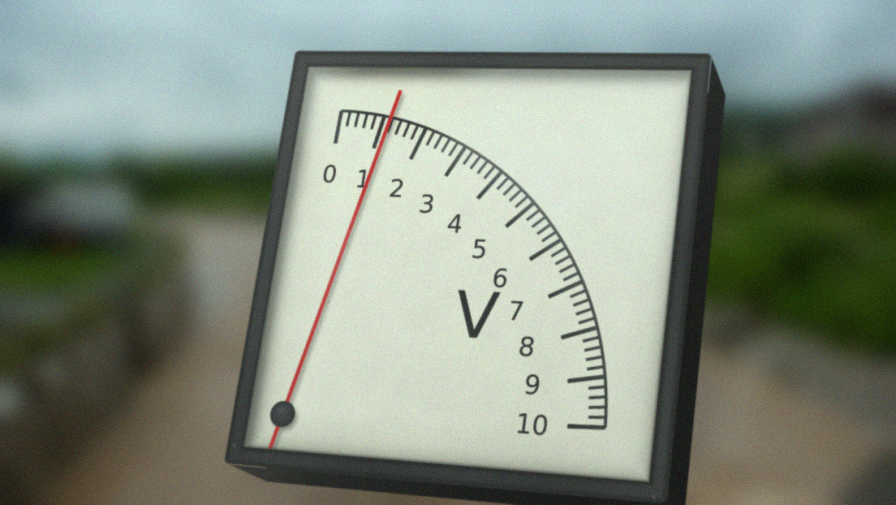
{"value": 1.2, "unit": "V"}
